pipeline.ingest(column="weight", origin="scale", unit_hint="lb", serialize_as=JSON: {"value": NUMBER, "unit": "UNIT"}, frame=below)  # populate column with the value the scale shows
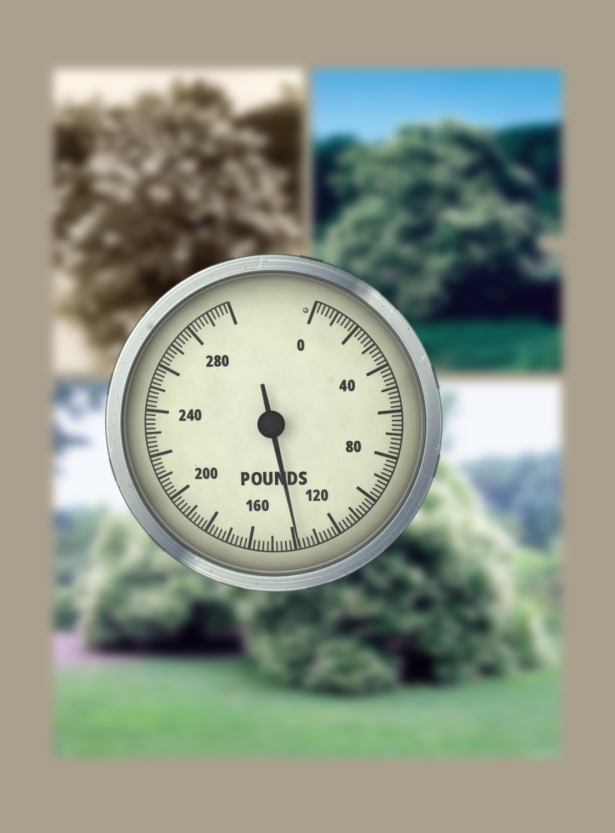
{"value": 138, "unit": "lb"}
